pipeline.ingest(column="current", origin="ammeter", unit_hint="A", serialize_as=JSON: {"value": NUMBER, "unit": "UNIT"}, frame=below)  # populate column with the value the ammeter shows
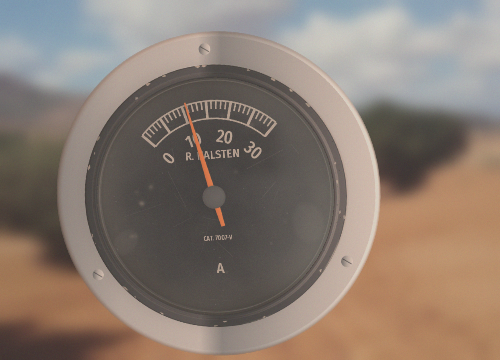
{"value": 11, "unit": "A"}
